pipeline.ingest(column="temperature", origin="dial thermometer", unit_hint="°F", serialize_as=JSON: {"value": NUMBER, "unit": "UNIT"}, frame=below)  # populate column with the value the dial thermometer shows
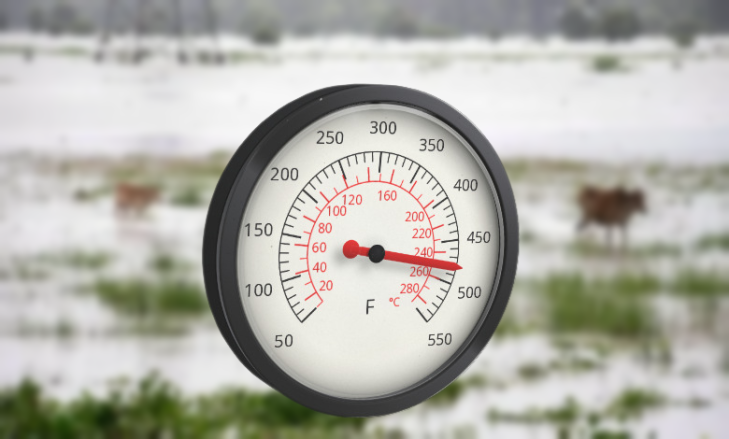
{"value": 480, "unit": "°F"}
